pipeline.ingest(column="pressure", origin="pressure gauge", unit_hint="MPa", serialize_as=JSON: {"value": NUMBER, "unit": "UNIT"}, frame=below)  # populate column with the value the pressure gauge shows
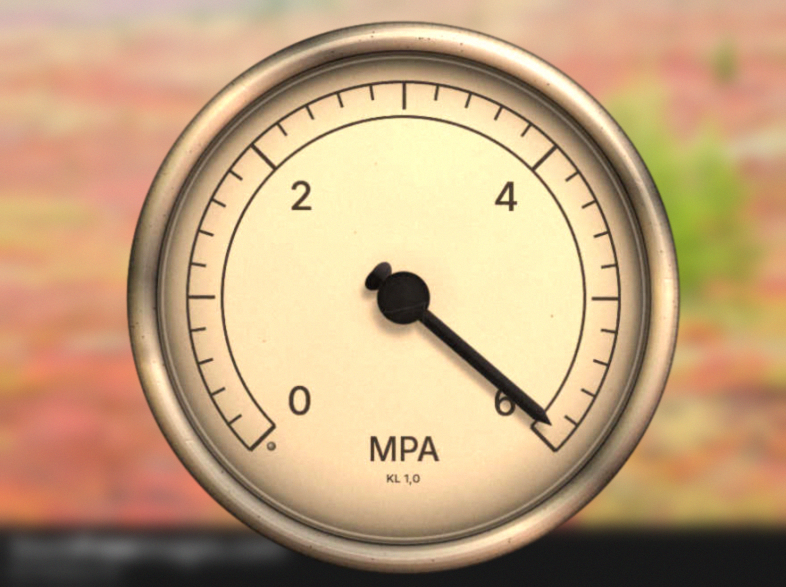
{"value": 5.9, "unit": "MPa"}
